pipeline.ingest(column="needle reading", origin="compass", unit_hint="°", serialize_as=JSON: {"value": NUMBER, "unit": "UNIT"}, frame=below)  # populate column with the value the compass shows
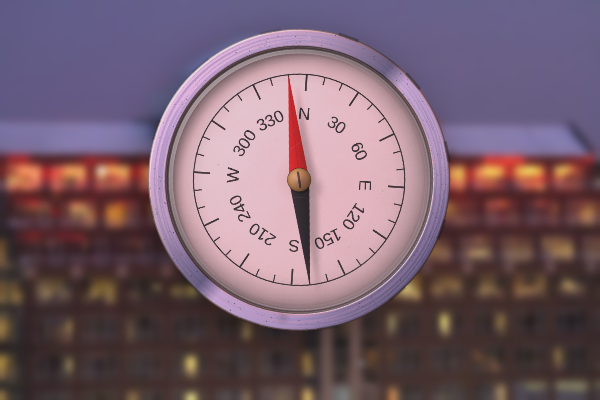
{"value": 350, "unit": "°"}
